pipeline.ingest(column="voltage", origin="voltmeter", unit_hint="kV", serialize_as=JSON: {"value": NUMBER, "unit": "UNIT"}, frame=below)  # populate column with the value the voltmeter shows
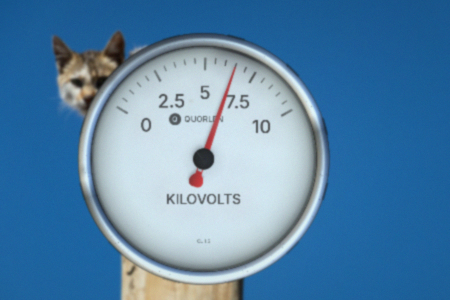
{"value": 6.5, "unit": "kV"}
